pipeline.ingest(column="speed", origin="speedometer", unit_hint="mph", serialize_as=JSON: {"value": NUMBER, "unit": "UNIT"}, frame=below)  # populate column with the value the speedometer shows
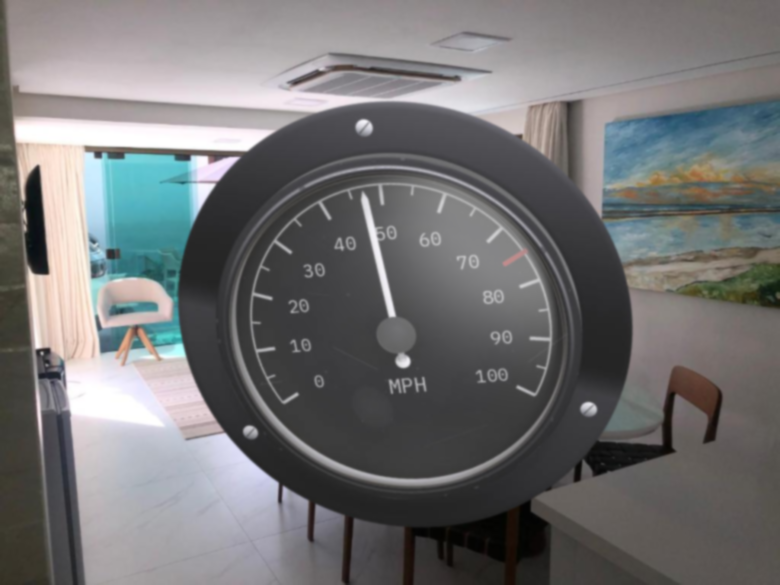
{"value": 47.5, "unit": "mph"}
